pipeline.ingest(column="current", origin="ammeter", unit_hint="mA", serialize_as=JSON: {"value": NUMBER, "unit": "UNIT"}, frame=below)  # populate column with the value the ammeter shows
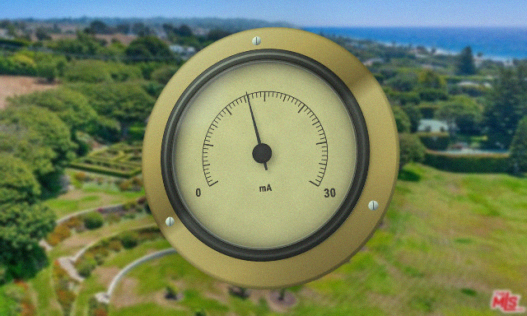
{"value": 13, "unit": "mA"}
